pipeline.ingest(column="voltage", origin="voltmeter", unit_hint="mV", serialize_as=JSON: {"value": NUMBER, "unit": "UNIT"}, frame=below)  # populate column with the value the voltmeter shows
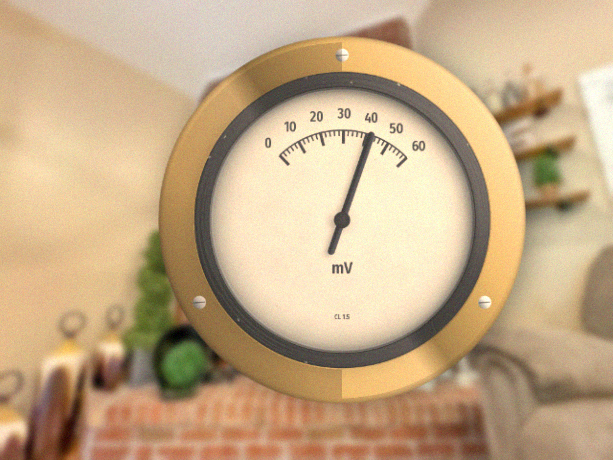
{"value": 42, "unit": "mV"}
